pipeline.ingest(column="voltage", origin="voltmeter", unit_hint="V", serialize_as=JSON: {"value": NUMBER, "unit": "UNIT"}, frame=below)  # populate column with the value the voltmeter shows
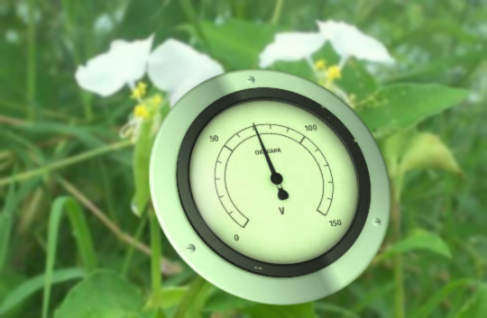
{"value": 70, "unit": "V"}
